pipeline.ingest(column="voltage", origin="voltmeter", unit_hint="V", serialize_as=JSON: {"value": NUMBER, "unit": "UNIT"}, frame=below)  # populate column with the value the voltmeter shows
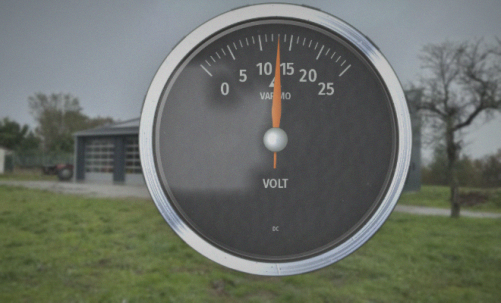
{"value": 13, "unit": "V"}
